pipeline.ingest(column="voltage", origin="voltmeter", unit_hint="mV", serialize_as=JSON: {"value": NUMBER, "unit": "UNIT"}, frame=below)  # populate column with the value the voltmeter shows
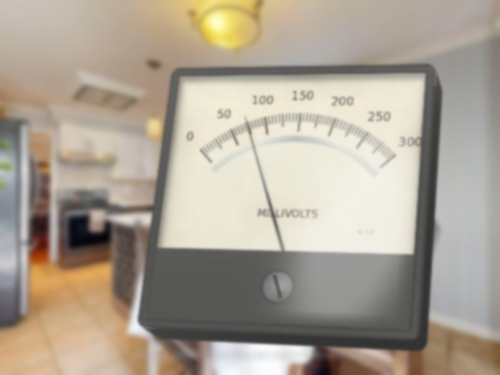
{"value": 75, "unit": "mV"}
